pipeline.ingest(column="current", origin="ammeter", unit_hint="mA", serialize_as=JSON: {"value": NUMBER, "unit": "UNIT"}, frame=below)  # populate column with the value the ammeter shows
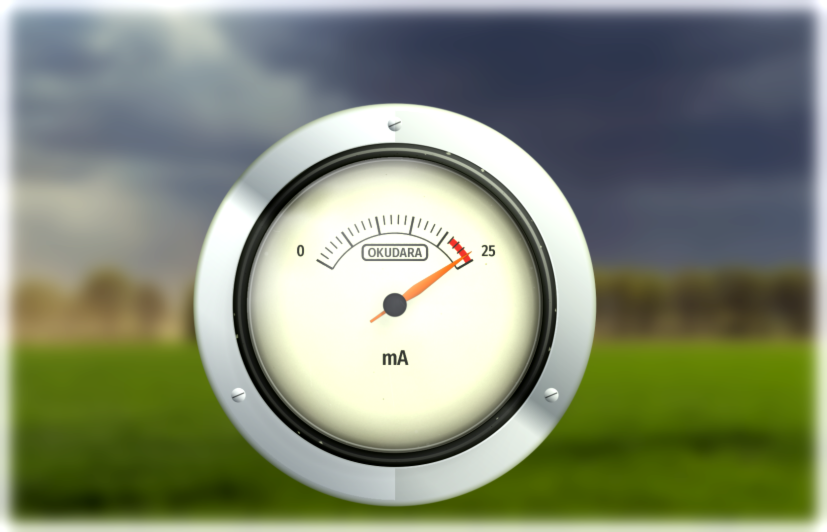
{"value": 24, "unit": "mA"}
